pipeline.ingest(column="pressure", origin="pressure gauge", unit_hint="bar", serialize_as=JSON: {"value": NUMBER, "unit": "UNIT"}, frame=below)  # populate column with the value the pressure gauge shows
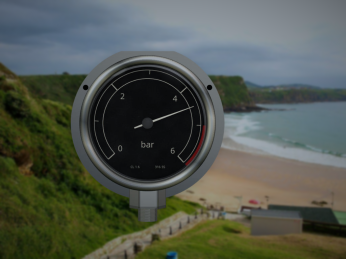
{"value": 4.5, "unit": "bar"}
